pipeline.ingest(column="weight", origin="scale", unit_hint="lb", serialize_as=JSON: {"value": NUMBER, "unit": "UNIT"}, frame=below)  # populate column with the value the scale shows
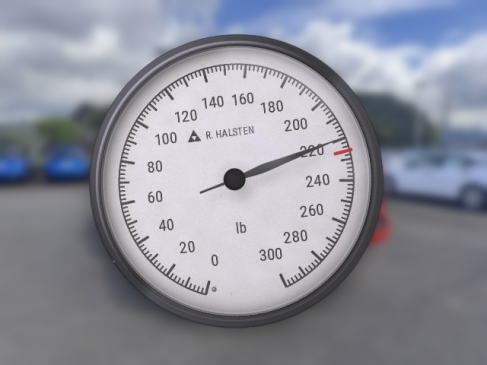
{"value": 220, "unit": "lb"}
